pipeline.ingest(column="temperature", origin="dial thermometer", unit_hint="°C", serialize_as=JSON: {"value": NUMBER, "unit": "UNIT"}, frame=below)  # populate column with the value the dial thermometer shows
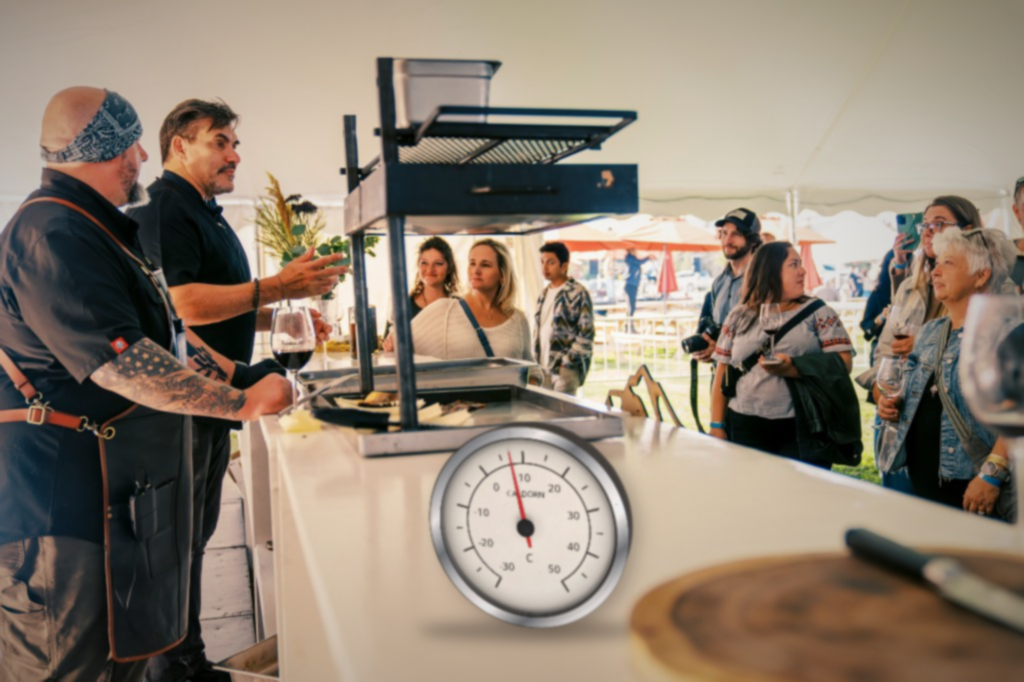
{"value": 7.5, "unit": "°C"}
